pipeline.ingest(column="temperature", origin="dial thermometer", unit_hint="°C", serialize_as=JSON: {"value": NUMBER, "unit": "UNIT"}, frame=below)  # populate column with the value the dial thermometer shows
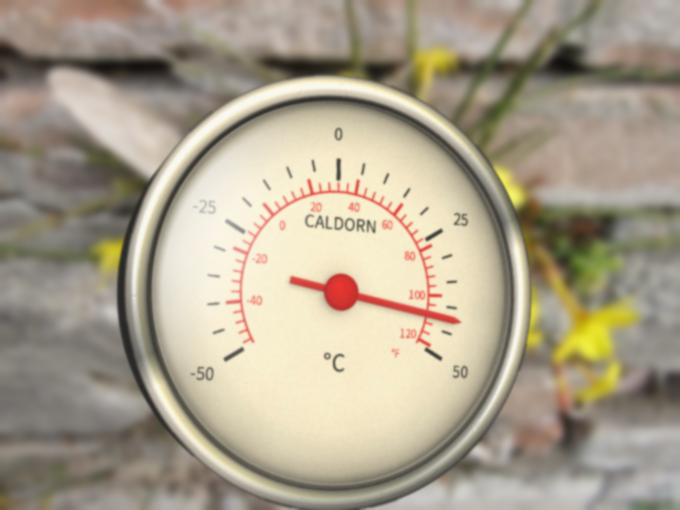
{"value": 42.5, "unit": "°C"}
